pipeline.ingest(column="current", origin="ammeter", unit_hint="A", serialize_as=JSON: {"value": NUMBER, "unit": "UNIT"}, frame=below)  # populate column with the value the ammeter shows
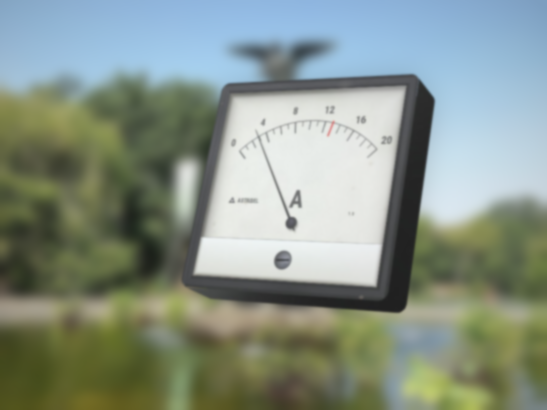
{"value": 3, "unit": "A"}
